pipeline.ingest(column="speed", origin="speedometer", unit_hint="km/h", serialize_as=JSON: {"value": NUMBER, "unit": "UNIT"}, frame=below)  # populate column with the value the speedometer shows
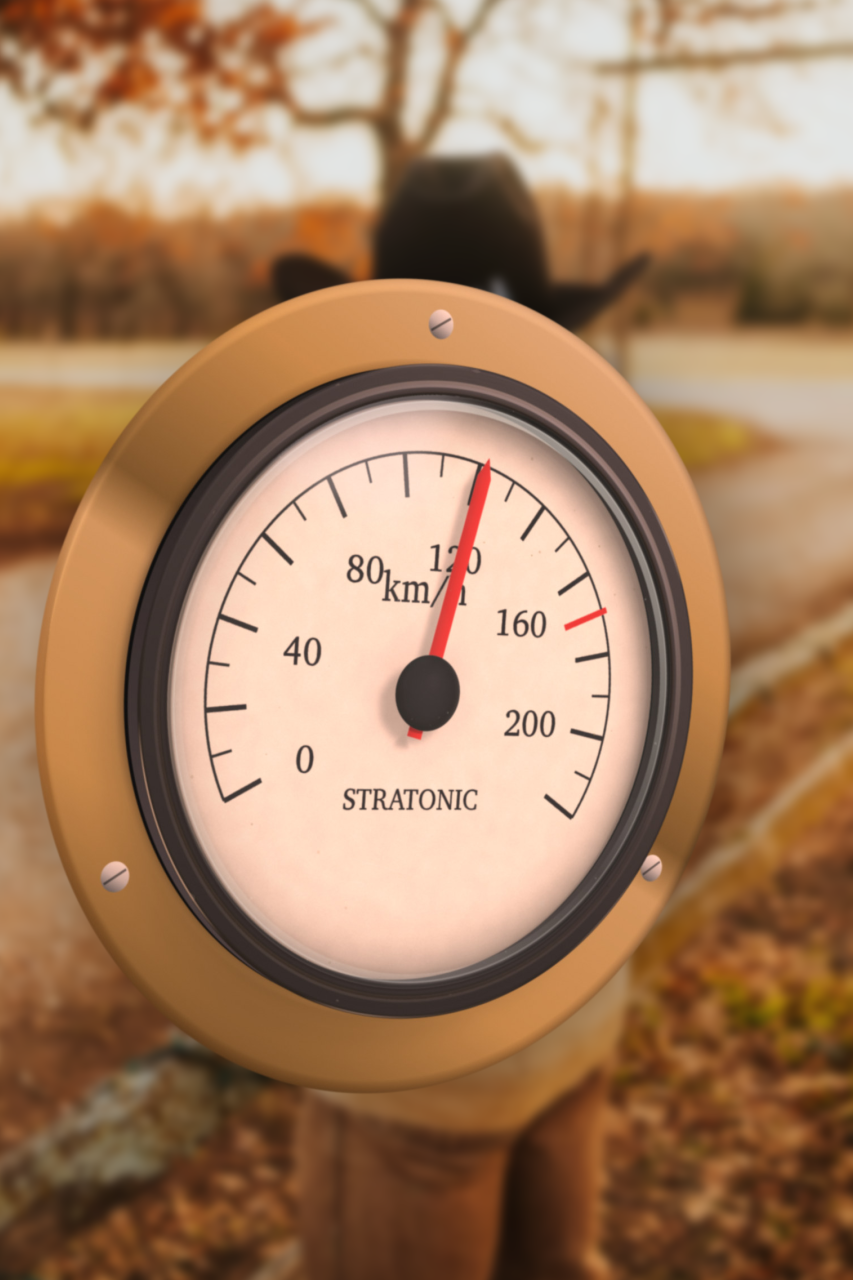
{"value": 120, "unit": "km/h"}
